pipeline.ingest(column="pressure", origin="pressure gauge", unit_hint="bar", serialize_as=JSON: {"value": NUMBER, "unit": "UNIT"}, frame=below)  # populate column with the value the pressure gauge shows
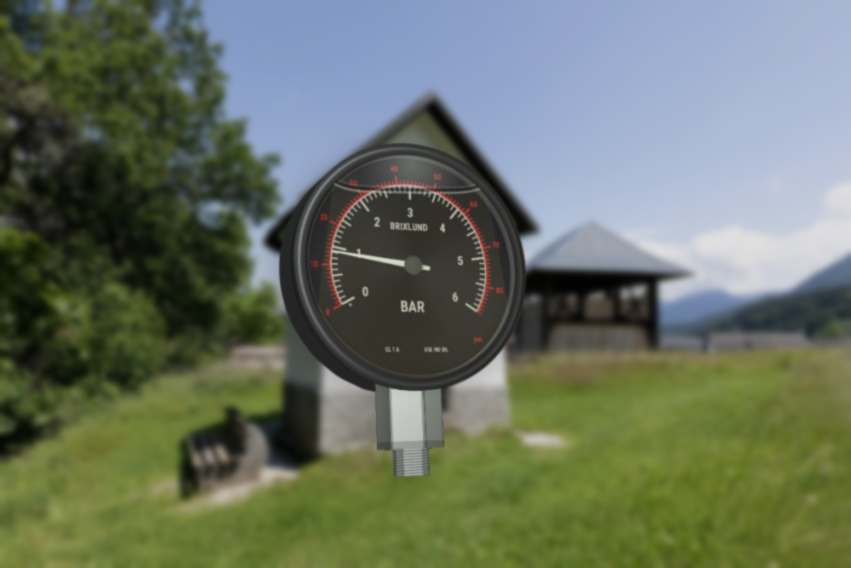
{"value": 0.9, "unit": "bar"}
